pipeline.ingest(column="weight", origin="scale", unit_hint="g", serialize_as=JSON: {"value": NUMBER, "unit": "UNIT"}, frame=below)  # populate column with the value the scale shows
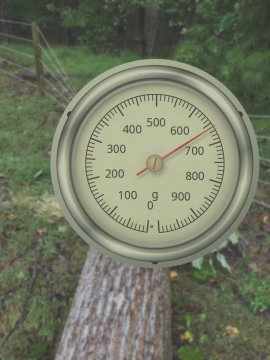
{"value": 660, "unit": "g"}
